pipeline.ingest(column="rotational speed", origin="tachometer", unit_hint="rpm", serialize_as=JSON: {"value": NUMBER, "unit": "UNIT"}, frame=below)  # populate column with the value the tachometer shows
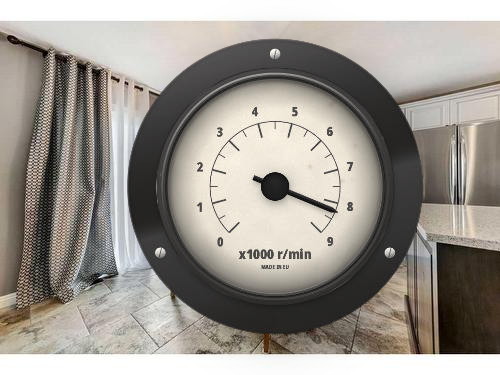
{"value": 8250, "unit": "rpm"}
